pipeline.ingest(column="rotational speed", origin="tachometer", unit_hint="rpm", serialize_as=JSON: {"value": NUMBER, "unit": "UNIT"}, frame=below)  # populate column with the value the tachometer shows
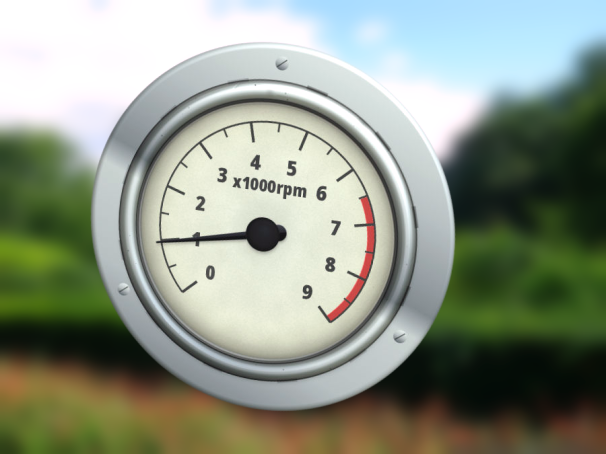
{"value": 1000, "unit": "rpm"}
